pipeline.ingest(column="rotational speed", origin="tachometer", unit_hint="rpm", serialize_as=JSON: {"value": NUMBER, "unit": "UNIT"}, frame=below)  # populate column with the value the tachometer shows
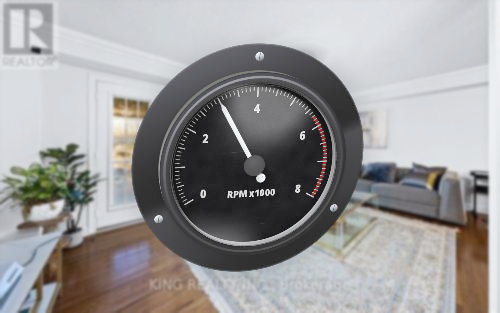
{"value": 3000, "unit": "rpm"}
